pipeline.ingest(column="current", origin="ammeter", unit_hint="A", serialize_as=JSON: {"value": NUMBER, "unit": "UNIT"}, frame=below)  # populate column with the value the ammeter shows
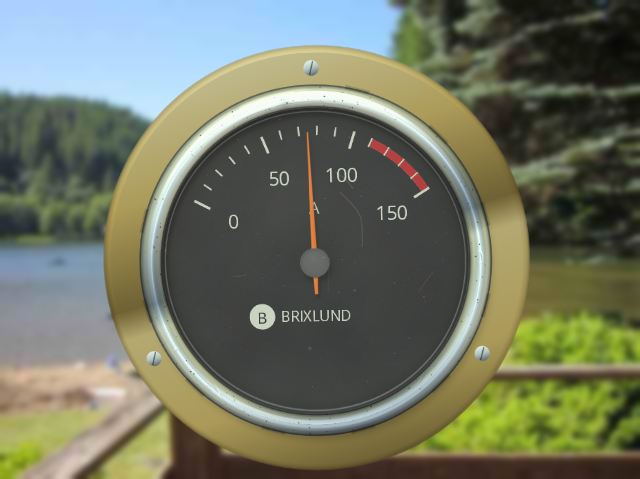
{"value": 75, "unit": "A"}
